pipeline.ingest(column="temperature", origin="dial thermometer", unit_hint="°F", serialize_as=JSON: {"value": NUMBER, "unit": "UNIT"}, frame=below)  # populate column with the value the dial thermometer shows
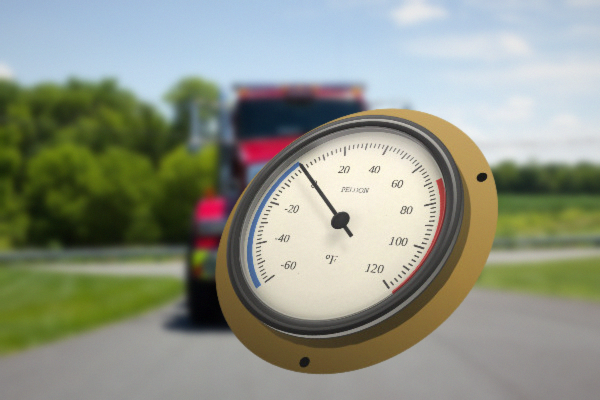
{"value": 0, "unit": "°F"}
